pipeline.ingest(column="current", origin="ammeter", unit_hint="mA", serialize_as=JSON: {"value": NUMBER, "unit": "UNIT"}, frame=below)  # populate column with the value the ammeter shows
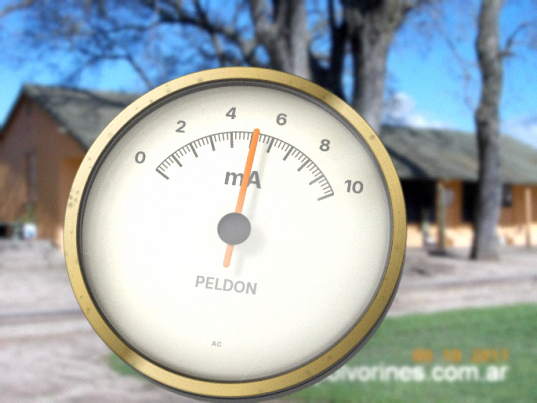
{"value": 5.2, "unit": "mA"}
